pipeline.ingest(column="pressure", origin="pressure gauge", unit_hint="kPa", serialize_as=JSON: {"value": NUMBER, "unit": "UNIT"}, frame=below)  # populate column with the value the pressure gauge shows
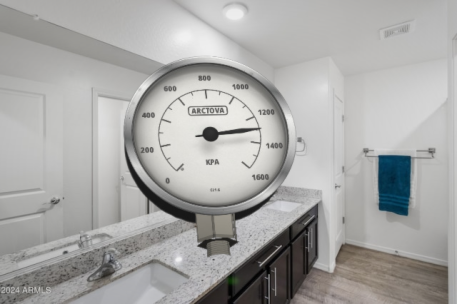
{"value": 1300, "unit": "kPa"}
